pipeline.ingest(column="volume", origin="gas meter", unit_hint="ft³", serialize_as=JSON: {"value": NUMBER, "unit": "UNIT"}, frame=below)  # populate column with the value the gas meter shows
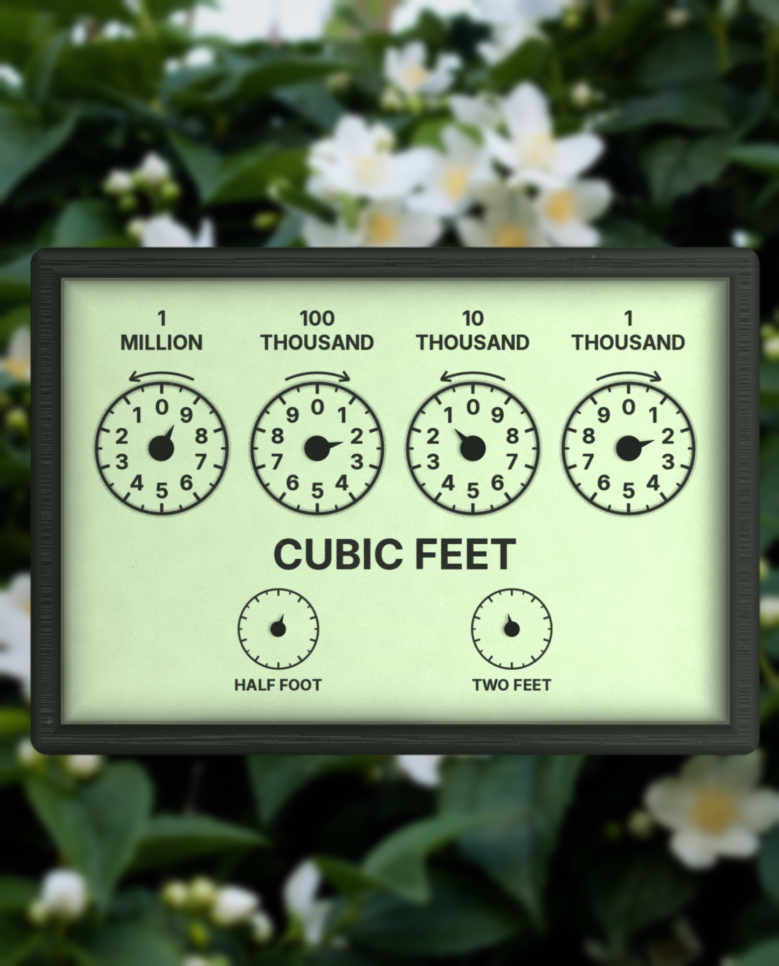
{"value": 921200, "unit": "ft³"}
